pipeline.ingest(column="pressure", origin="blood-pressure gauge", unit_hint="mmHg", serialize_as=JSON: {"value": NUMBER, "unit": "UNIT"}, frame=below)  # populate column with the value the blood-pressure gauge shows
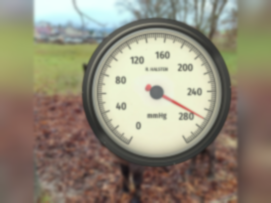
{"value": 270, "unit": "mmHg"}
